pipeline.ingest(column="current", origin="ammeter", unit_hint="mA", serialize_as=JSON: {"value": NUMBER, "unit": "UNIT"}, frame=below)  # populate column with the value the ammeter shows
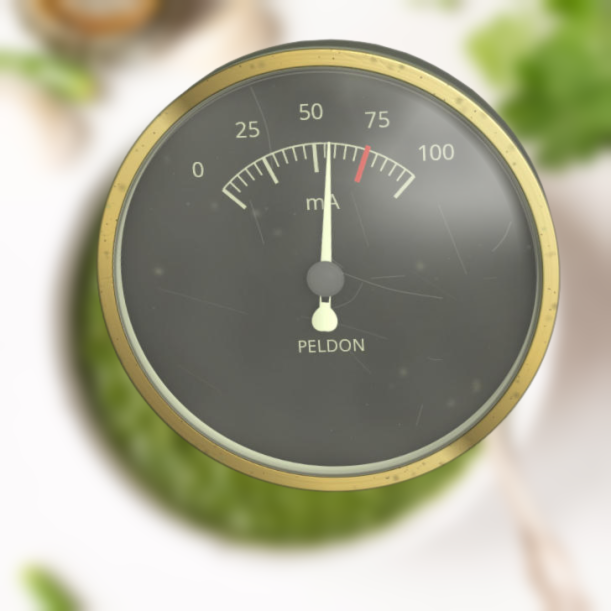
{"value": 57.5, "unit": "mA"}
